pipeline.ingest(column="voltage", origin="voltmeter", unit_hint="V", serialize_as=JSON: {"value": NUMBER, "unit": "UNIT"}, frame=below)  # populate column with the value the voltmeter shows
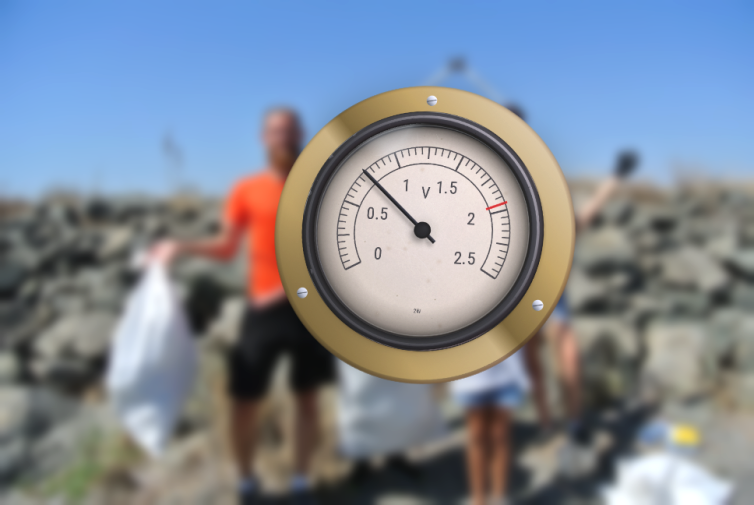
{"value": 0.75, "unit": "V"}
